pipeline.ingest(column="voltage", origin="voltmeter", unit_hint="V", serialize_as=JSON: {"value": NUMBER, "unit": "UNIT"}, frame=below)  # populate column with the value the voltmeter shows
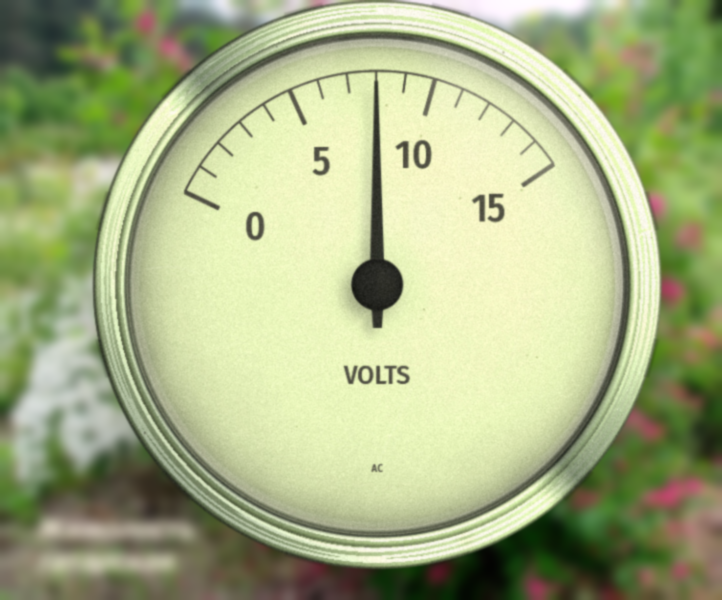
{"value": 8, "unit": "V"}
